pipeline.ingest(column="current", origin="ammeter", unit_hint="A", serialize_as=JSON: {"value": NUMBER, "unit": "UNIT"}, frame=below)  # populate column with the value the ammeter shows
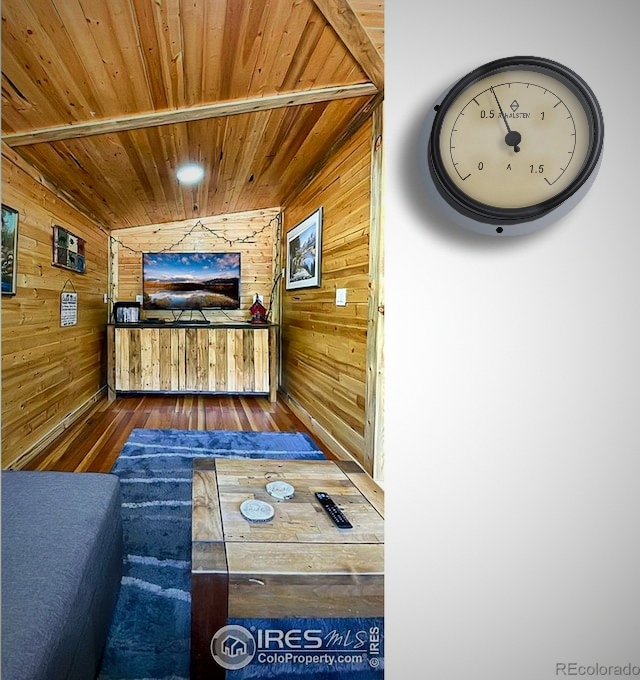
{"value": 0.6, "unit": "A"}
